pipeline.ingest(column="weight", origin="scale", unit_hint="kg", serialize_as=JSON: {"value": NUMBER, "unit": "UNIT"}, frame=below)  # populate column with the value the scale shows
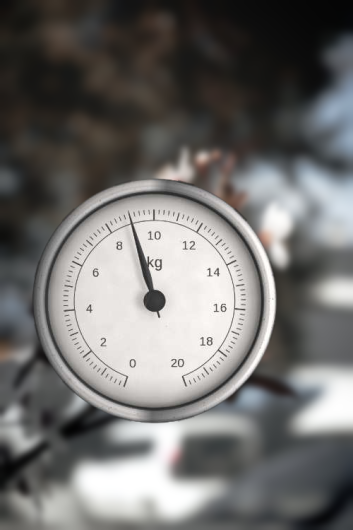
{"value": 9, "unit": "kg"}
